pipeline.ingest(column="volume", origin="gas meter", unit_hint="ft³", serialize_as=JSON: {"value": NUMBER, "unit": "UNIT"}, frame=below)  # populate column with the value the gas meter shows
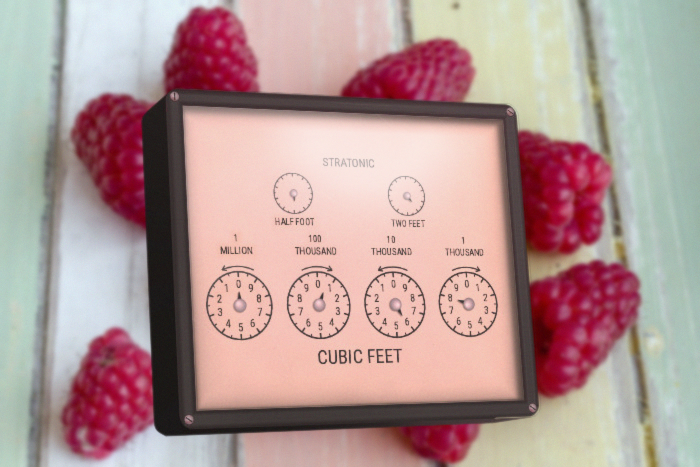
{"value": 5800, "unit": "ft³"}
